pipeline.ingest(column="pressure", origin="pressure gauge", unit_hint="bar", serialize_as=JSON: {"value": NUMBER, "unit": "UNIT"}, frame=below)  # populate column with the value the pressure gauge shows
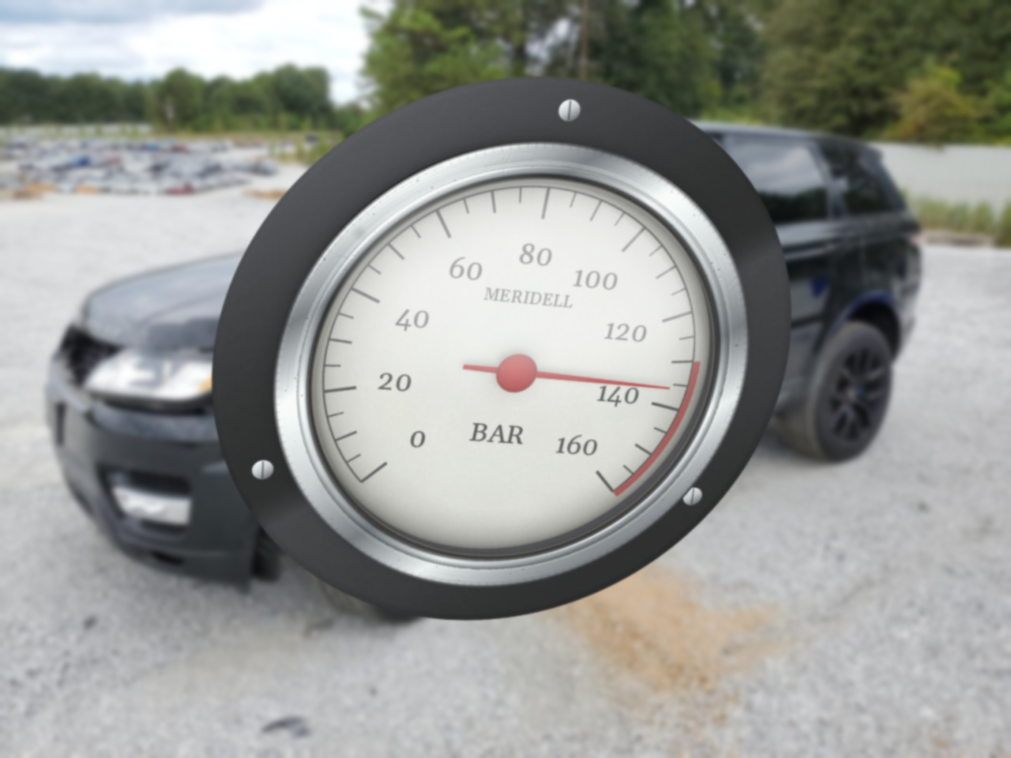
{"value": 135, "unit": "bar"}
